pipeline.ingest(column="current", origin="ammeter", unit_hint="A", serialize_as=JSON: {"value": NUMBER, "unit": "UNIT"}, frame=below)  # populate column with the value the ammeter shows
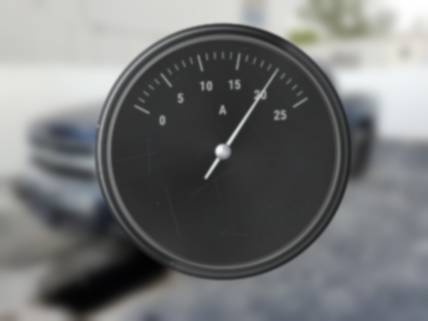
{"value": 20, "unit": "A"}
